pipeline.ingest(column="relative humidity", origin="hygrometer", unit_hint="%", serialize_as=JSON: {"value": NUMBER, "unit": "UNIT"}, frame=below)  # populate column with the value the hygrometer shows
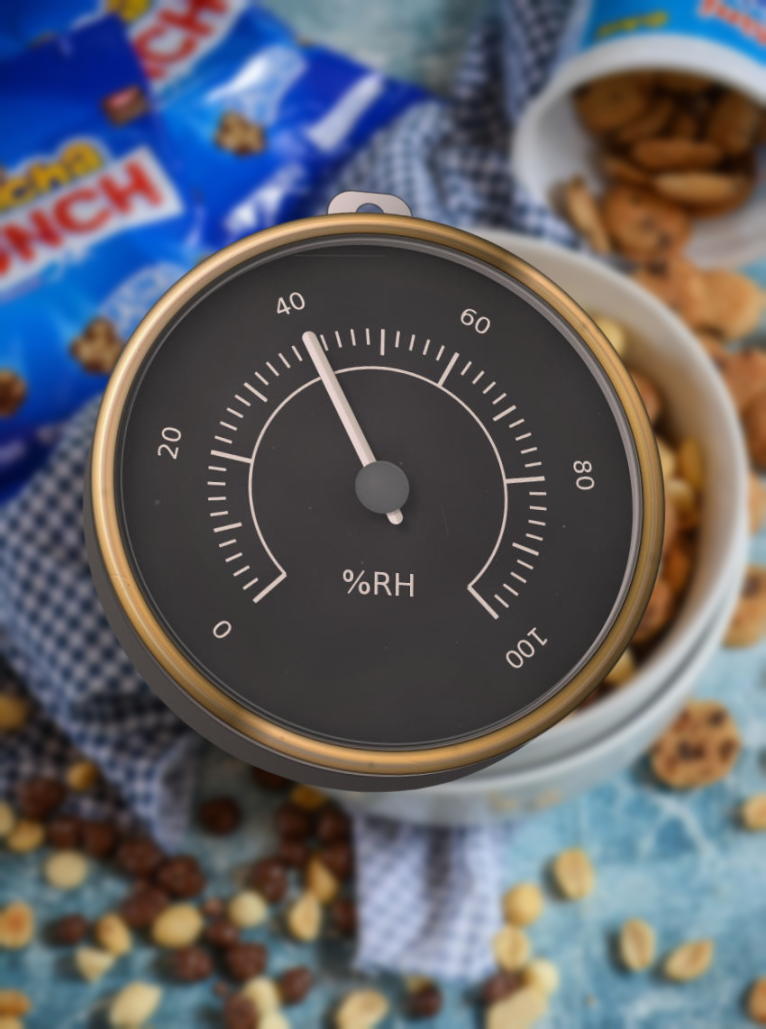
{"value": 40, "unit": "%"}
